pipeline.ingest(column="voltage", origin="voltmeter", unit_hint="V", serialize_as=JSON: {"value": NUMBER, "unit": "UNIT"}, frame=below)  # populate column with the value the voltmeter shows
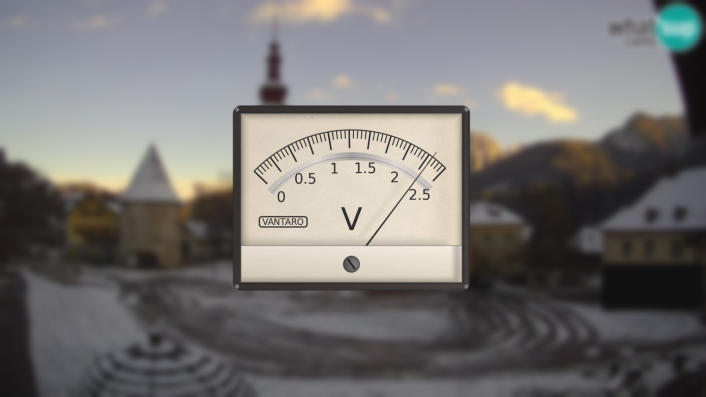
{"value": 2.3, "unit": "V"}
